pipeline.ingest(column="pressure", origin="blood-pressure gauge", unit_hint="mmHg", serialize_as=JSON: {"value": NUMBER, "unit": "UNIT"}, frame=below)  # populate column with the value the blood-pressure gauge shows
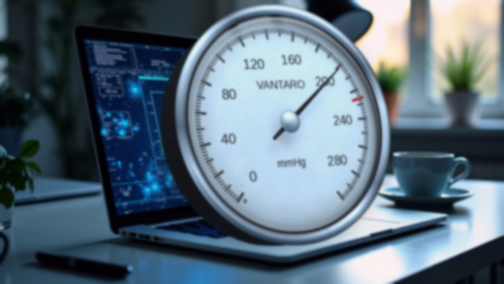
{"value": 200, "unit": "mmHg"}
